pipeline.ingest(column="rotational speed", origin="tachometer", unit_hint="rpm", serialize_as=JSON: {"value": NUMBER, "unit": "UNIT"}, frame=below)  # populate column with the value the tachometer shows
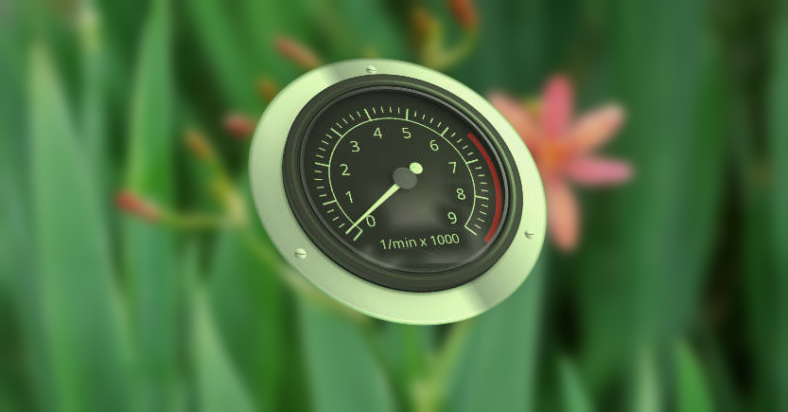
{"value": 200, "unit": "rpm"}
